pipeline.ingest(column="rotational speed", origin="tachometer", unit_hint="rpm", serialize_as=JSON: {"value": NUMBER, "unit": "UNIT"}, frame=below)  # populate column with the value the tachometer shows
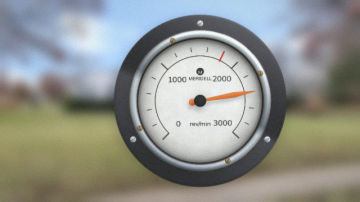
{"value": 2400, "unit": "rpm"}
